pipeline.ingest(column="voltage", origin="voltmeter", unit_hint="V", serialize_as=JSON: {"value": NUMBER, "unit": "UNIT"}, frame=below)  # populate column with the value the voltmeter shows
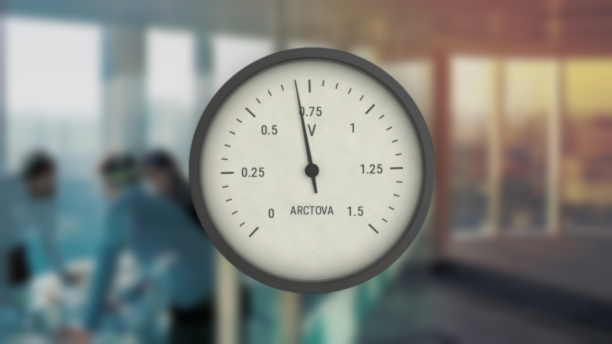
{"value": 0.7, "unit": "V"}
